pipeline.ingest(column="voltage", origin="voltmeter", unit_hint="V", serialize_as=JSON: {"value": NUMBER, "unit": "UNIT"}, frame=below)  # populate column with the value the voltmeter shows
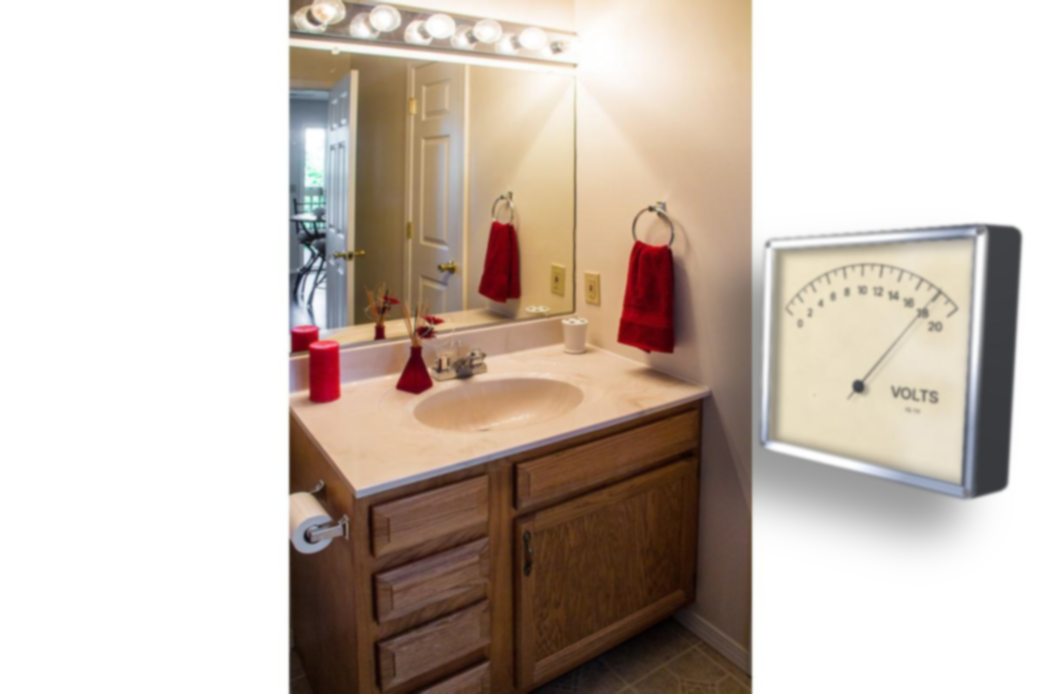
{"value": 18, "unit": "V"}
